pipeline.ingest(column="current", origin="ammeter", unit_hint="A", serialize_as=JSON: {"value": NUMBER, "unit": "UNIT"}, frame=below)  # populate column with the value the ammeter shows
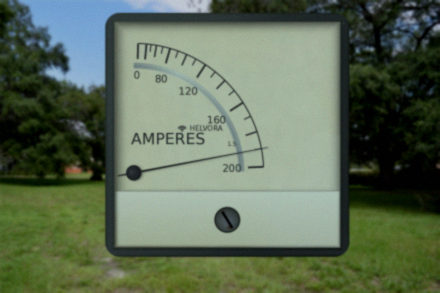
{"value": 190, "unit": "A"}
